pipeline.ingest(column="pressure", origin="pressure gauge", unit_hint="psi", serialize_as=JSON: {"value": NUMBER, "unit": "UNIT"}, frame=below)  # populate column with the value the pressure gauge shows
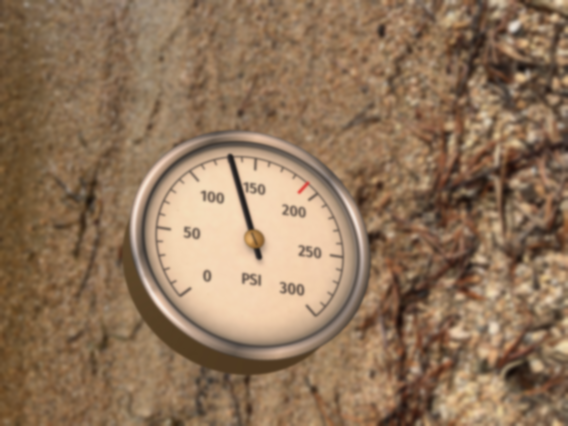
{"value": 130, "unit": "psi"}
